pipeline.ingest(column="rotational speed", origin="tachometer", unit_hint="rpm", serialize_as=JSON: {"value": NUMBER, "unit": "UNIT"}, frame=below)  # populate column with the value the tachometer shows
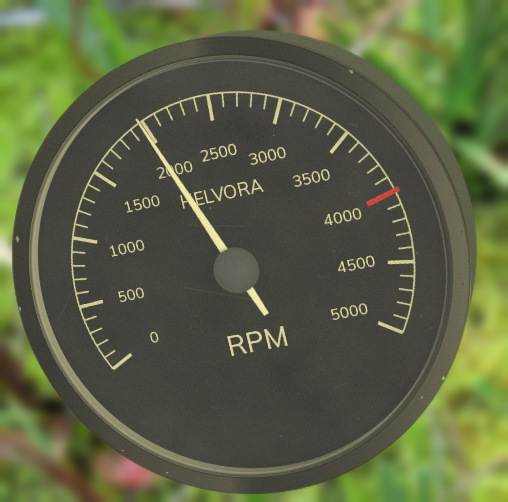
{"value": 2000, "unit": "rpm"}
